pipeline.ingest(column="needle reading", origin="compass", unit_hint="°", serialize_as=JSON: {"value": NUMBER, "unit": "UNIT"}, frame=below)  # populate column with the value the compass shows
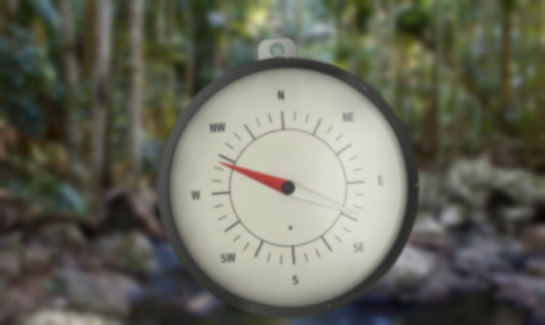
{"value": 295, "unit": "°"}
